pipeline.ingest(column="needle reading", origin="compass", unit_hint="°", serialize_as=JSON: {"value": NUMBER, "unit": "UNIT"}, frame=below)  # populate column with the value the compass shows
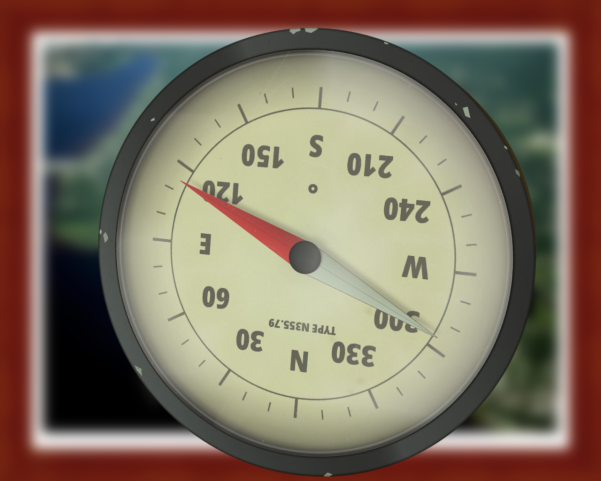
{"value": 115, "unit": "°"}
